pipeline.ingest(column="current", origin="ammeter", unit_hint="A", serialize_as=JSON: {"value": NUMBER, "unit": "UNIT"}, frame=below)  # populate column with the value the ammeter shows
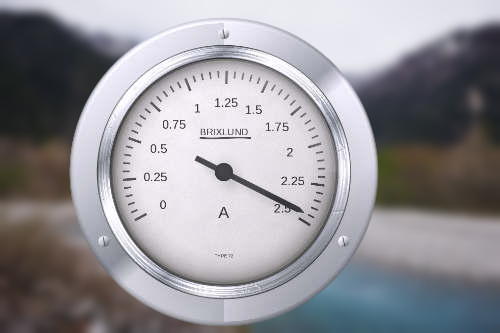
{"value": 2.45, "unit": "A"}
